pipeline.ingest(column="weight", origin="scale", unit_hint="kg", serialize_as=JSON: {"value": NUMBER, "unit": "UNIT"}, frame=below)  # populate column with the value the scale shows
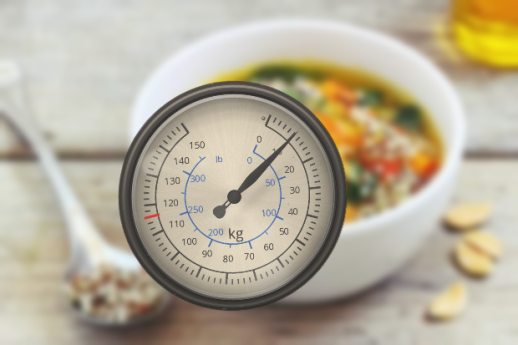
{"value": 10, "unit": "kg"}
